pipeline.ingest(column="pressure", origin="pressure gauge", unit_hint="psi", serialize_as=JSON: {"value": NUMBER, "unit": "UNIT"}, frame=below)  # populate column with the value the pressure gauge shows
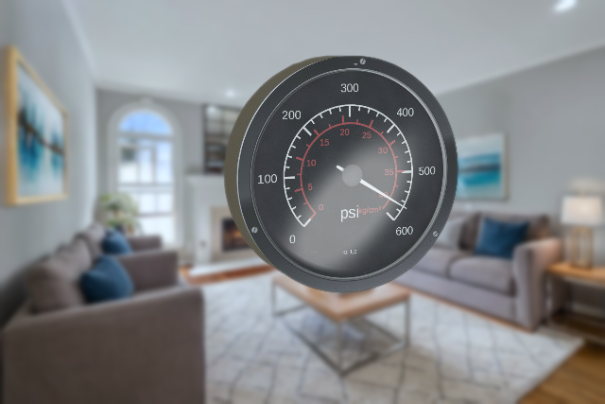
{"value": 570, "unit": "psi"}
